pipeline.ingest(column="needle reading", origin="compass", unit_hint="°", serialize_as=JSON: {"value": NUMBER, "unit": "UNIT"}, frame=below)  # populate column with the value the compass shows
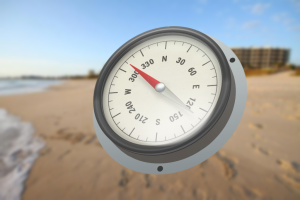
{"value": 310, "unit": "°"}
